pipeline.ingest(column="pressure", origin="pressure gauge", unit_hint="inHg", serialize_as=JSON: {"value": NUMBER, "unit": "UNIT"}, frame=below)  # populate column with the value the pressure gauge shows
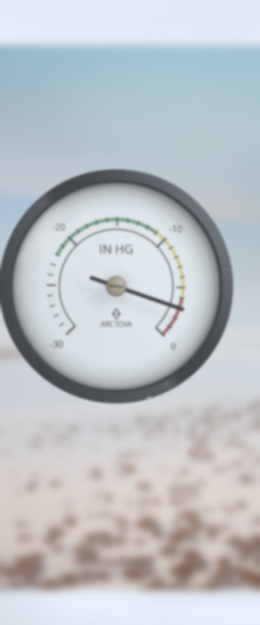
{"value": -3, "unit": "inHg"}
